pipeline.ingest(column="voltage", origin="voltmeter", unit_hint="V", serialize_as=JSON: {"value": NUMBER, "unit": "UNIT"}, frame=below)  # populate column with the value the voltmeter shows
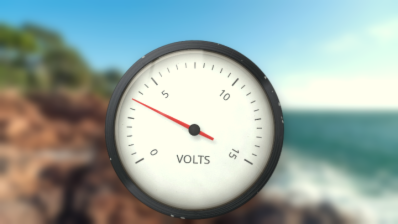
{"value": 3.5, "unit": "V"}
